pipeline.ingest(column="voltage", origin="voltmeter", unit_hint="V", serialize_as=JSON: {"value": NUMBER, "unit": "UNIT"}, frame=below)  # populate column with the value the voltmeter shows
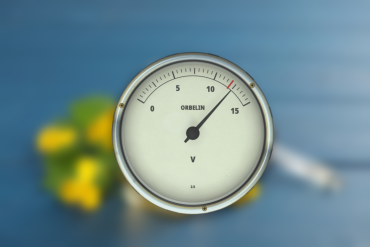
{"value": 12.5, "unit": "V"}
